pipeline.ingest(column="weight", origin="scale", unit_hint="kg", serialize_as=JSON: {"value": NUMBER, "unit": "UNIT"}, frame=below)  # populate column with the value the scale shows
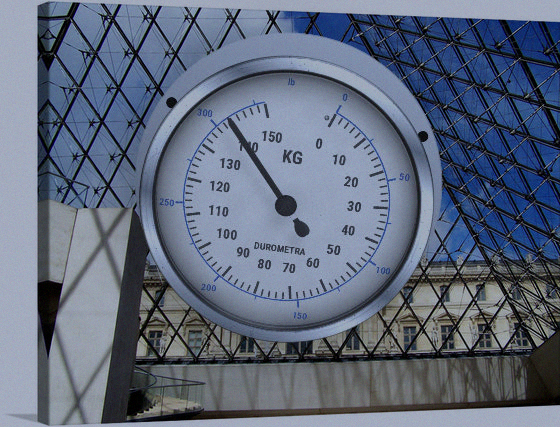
{"value": 140, "unit": "kg"}
